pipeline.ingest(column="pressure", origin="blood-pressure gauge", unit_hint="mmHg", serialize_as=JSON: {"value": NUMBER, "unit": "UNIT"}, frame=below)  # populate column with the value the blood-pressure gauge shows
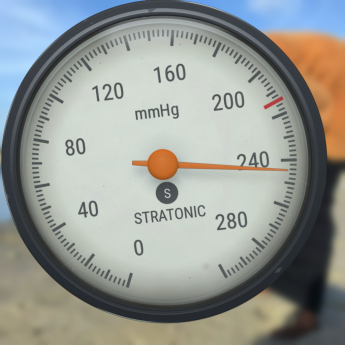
{"value": 244, "unit": "mmHg"}
